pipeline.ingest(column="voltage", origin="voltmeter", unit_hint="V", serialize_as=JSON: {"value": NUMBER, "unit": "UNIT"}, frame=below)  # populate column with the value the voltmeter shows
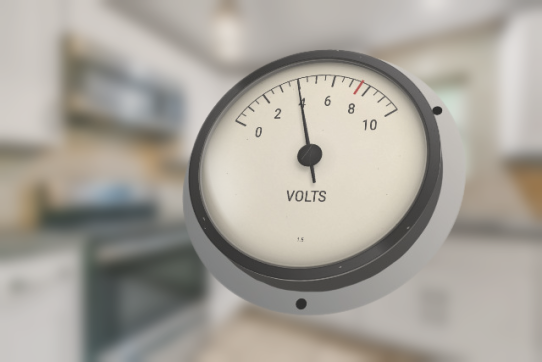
{"value": 4, "unit": "V"}
